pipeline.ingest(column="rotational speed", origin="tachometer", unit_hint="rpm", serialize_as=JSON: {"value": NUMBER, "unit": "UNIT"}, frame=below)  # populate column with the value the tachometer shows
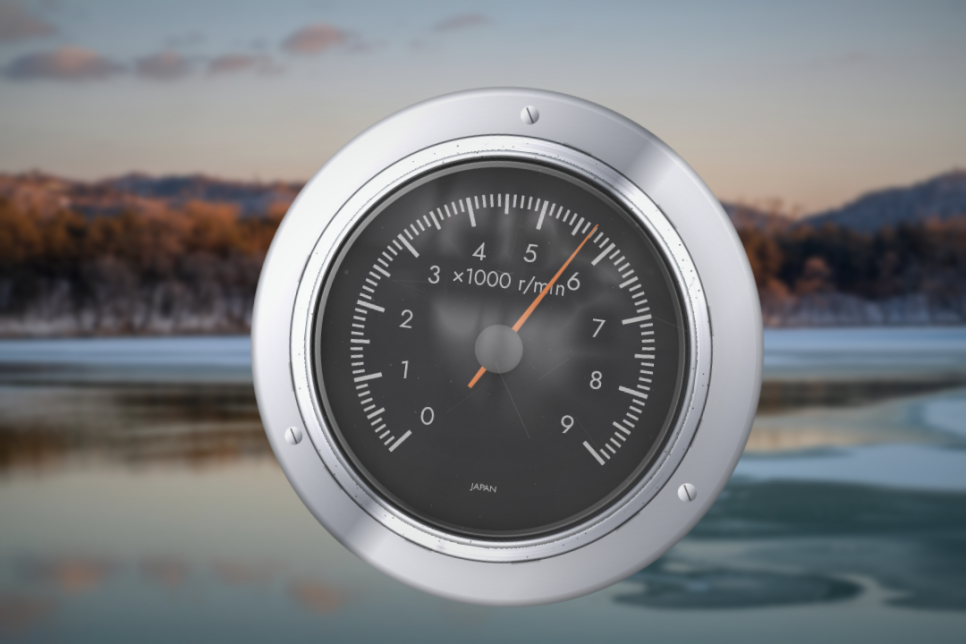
{"value": 5700, "unit": "rpm"}
